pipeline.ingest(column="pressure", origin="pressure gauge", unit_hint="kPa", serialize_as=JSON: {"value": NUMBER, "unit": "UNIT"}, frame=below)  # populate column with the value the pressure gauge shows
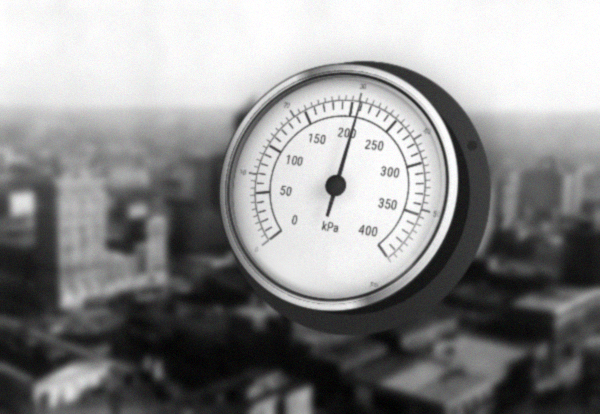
{"value": 210, "unit": "kPa"}
